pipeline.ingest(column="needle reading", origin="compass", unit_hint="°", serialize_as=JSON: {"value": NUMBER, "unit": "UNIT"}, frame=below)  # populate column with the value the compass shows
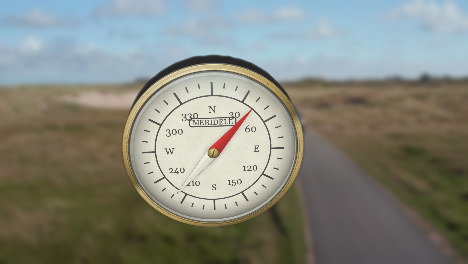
{"value": 40, "unit": "°"}
